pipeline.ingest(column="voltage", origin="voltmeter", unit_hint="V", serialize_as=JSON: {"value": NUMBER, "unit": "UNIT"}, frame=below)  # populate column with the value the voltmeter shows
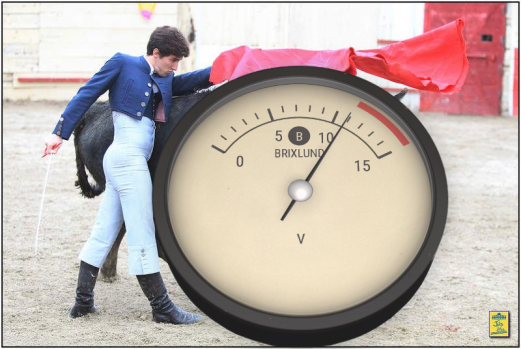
{"value": 11, "unit": "V"}
